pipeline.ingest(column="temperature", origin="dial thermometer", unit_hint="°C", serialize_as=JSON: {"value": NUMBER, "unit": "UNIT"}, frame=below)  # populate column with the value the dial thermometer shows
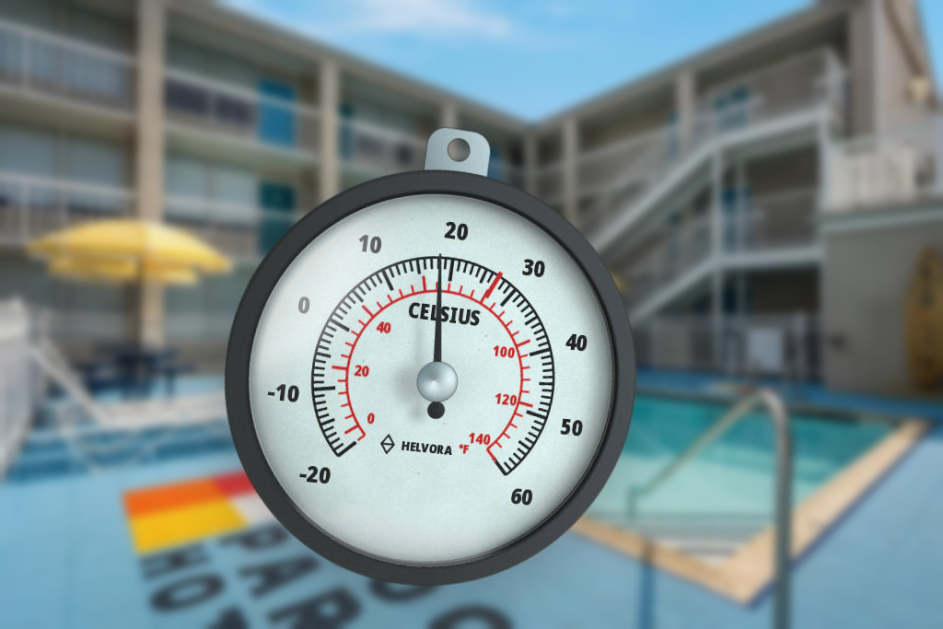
{"value": 18, "unit": "°C"}
